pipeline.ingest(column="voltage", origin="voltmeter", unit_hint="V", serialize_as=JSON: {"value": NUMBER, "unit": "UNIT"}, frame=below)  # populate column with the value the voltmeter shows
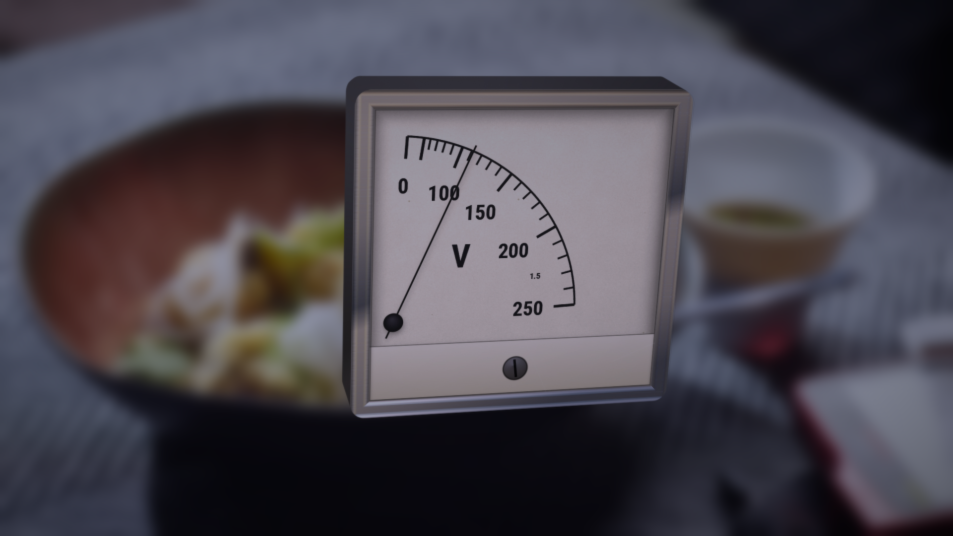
{"value": 110, "unit": "V"}
